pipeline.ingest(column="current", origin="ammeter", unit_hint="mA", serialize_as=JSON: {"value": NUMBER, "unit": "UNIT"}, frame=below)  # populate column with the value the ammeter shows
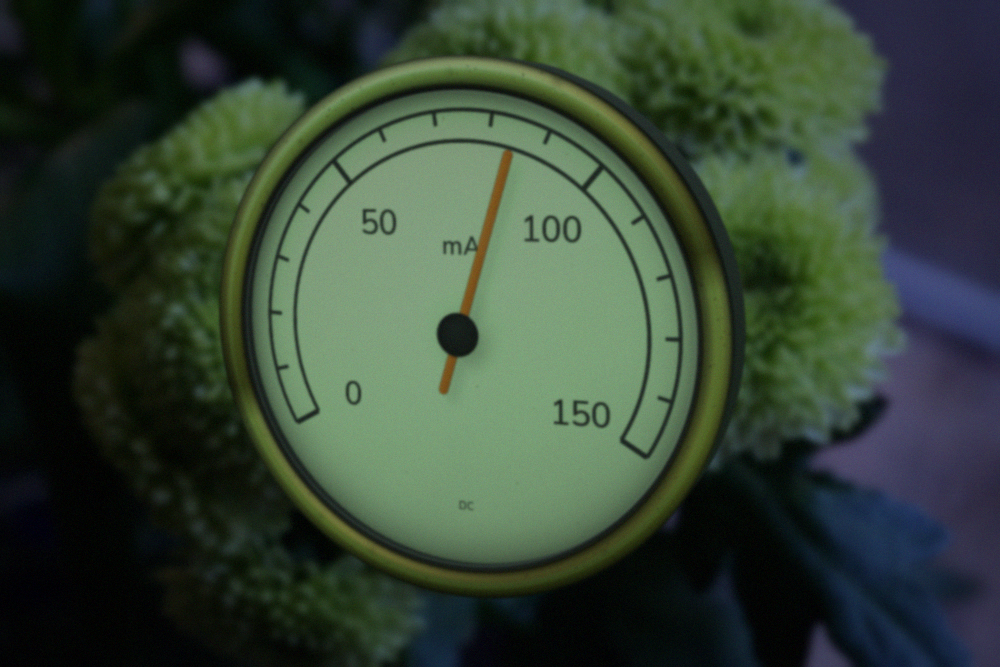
{"value": 85, "unit": "mA"}
